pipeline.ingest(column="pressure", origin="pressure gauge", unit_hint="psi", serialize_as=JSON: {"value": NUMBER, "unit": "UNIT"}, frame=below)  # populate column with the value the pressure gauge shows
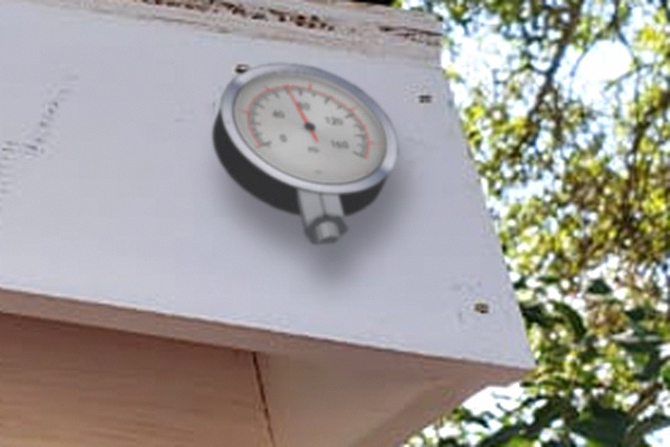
{"value": 70, "unit": "psi"}
